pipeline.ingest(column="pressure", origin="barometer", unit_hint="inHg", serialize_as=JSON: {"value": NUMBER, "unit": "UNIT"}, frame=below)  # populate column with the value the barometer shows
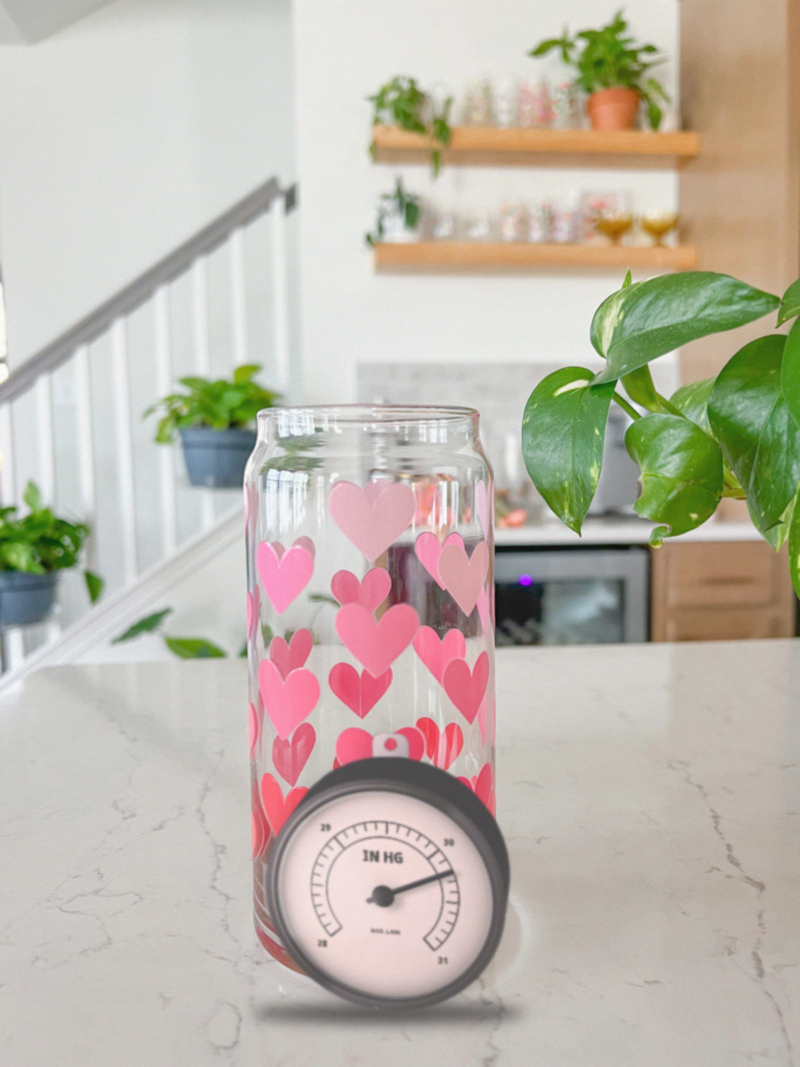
{"value": 30.2, "unit": "inHg"}
